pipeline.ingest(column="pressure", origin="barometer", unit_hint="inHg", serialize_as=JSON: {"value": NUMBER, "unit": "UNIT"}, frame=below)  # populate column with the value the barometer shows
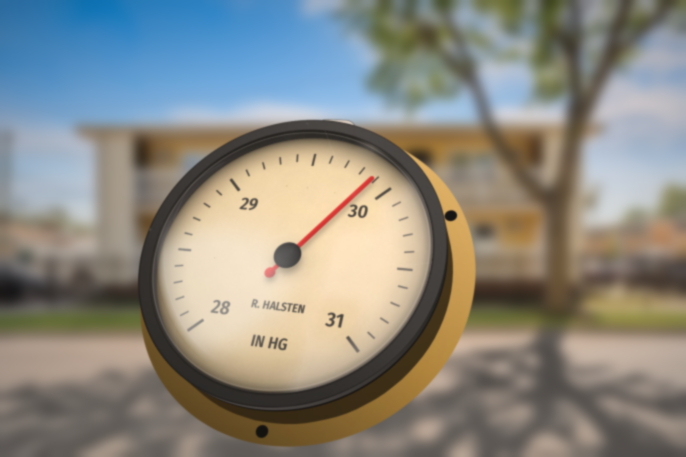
{"value": 29.9, "unit": "inHg"}
